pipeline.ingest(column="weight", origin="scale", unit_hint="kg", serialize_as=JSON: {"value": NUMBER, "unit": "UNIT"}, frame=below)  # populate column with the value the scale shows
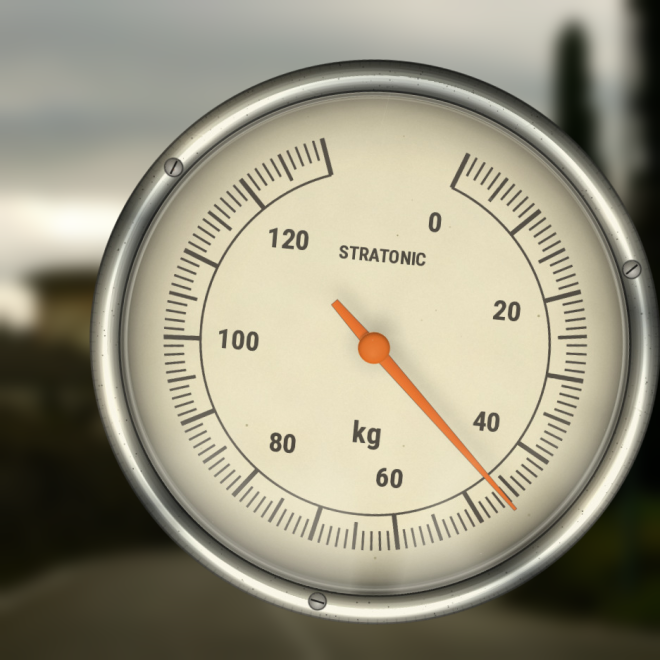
{"value": 46, "unit": "kg"}
